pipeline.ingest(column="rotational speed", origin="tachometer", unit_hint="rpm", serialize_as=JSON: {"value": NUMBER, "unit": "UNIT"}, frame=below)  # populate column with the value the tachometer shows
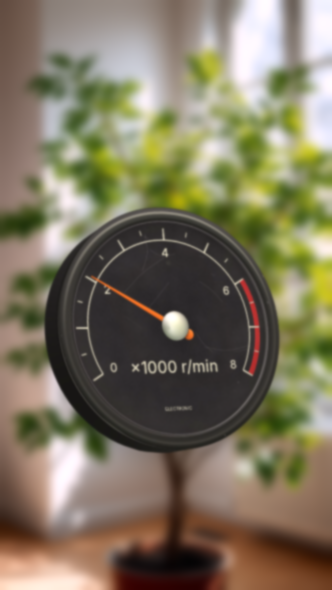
{"value": 2000, "unit": "rpm"}
